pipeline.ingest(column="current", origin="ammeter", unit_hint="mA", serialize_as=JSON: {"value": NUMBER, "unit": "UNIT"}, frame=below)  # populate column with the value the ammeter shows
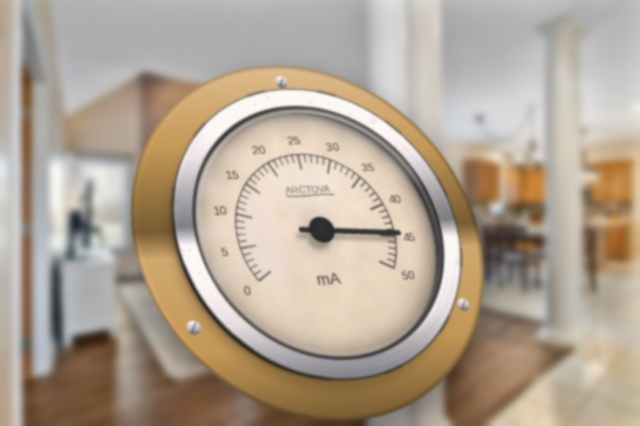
{"value": 45, "unit": "mA"}
